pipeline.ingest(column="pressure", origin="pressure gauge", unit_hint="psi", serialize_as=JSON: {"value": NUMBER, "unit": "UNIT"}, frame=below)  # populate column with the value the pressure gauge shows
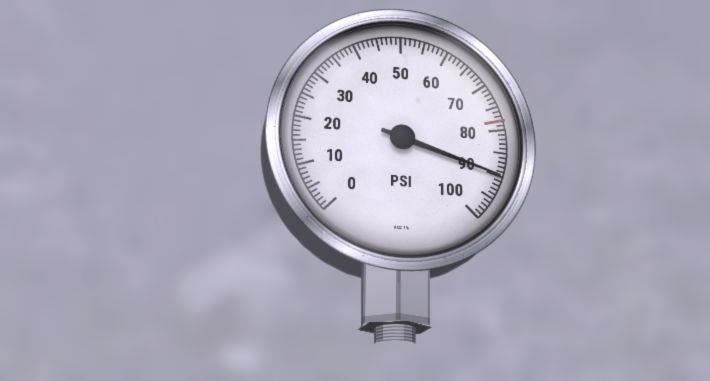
{"value": 90, "unit": "psi"}
